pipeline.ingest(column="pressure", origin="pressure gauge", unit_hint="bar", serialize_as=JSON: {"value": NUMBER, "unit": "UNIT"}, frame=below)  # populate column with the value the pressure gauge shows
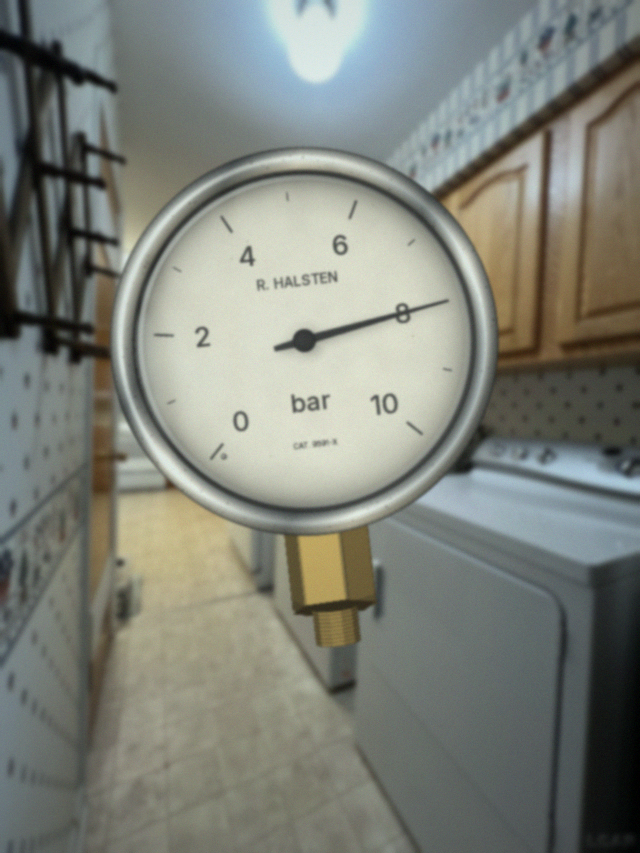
{"value": 8, "unit": "bar"}
